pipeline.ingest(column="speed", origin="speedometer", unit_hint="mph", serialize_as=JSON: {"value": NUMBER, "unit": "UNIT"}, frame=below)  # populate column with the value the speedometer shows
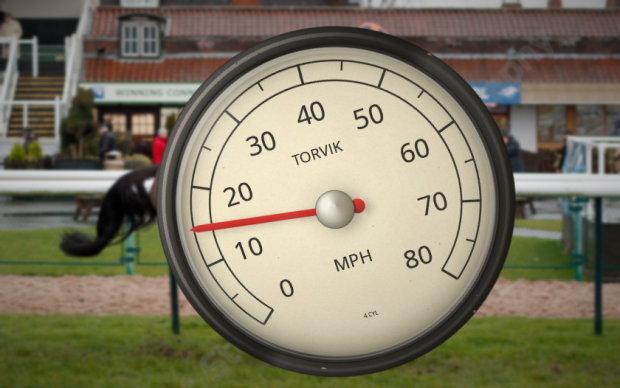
{"value": 15, "unit": "mph"}
